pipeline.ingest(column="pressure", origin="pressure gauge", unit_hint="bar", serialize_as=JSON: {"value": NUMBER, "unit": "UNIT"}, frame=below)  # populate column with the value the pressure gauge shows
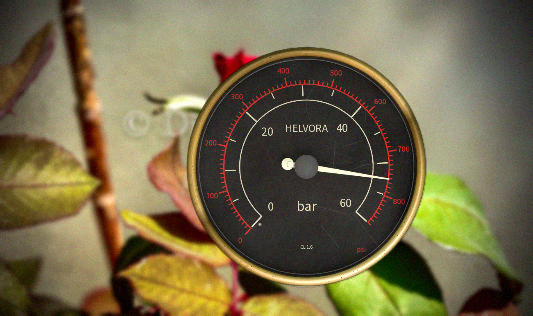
{"value": 52.5, "unit": "bar"}
